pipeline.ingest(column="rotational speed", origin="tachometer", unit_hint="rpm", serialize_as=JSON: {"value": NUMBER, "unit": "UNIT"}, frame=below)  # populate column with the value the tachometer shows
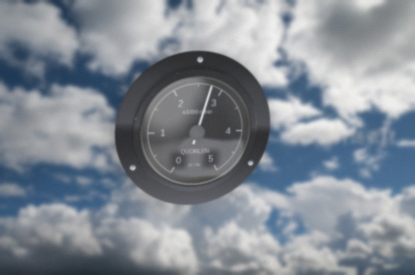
{"value": 2750, "unit": "rpm"}
